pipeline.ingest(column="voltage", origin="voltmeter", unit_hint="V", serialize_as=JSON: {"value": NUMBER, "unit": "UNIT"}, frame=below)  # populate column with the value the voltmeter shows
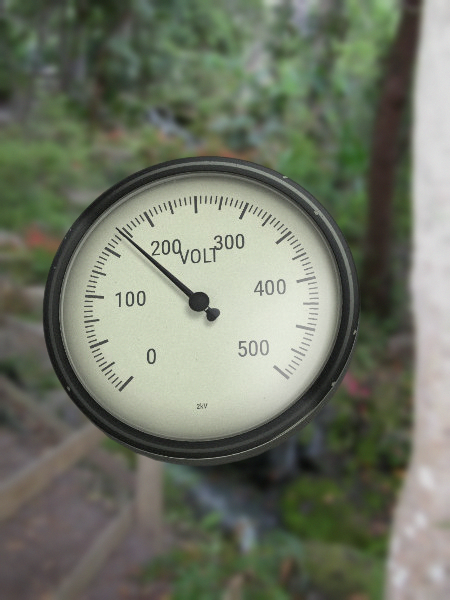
{"value": 170, "unit": "V"}
